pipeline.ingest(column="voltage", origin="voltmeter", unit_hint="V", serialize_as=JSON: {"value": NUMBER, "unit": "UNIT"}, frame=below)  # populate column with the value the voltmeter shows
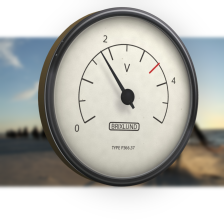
{"value": 1.75, "unit": "V"}
